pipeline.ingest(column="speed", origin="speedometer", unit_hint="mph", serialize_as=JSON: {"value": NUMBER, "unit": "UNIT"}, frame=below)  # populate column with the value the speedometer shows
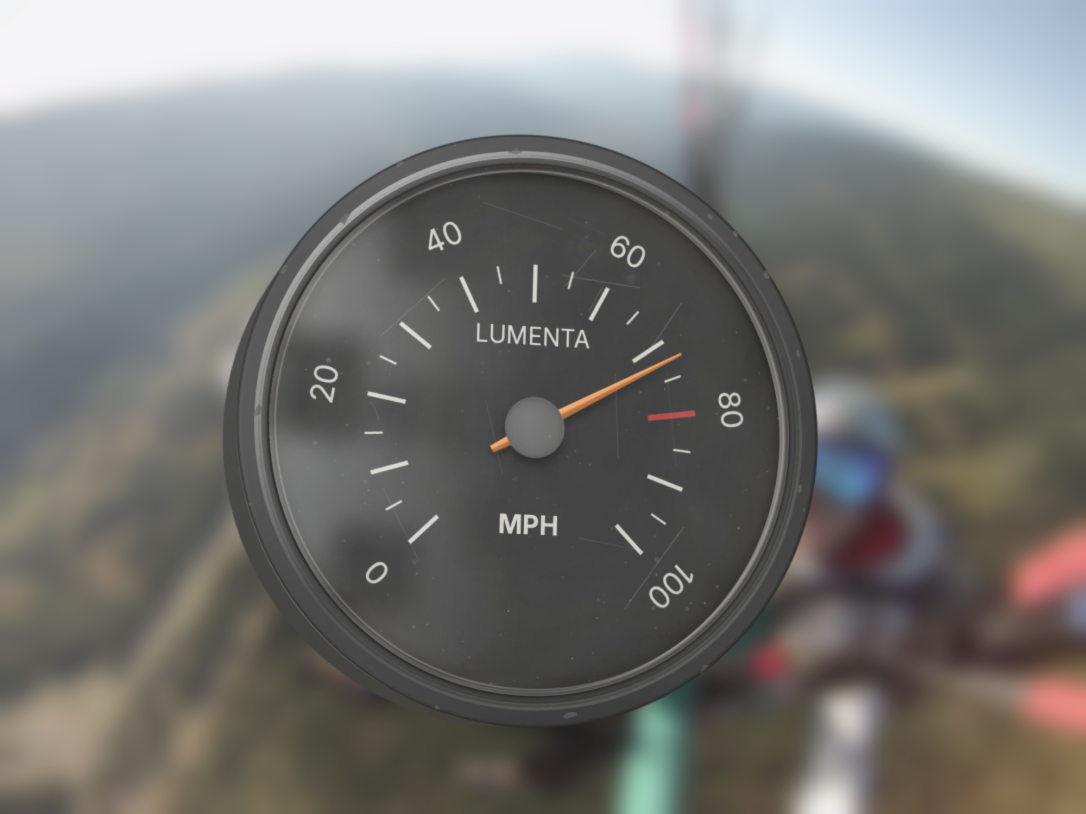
{"value": 72.5, "unit": "mph"}
